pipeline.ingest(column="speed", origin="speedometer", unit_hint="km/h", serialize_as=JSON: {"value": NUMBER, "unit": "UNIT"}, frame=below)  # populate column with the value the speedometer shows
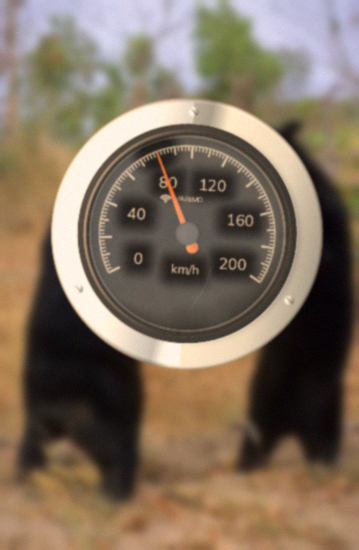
{"value": 80, "unit": "km/h"}
